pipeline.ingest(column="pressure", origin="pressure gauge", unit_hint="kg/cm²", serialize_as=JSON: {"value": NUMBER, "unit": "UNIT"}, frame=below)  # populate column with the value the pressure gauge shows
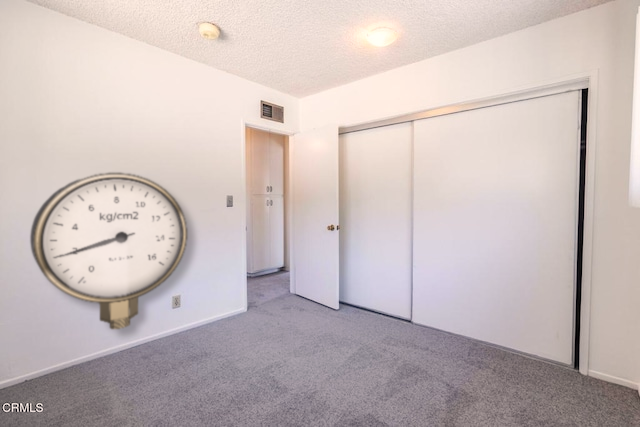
{"value": 2, "unit": "kg/cm²"}
